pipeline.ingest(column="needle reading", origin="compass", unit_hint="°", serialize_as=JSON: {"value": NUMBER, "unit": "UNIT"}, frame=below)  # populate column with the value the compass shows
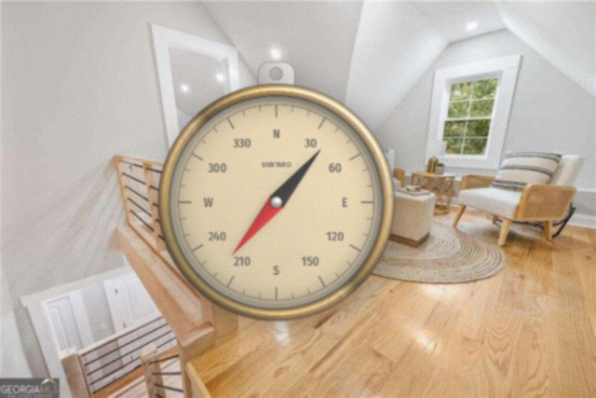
{"value": 220, "unit": "°"}
